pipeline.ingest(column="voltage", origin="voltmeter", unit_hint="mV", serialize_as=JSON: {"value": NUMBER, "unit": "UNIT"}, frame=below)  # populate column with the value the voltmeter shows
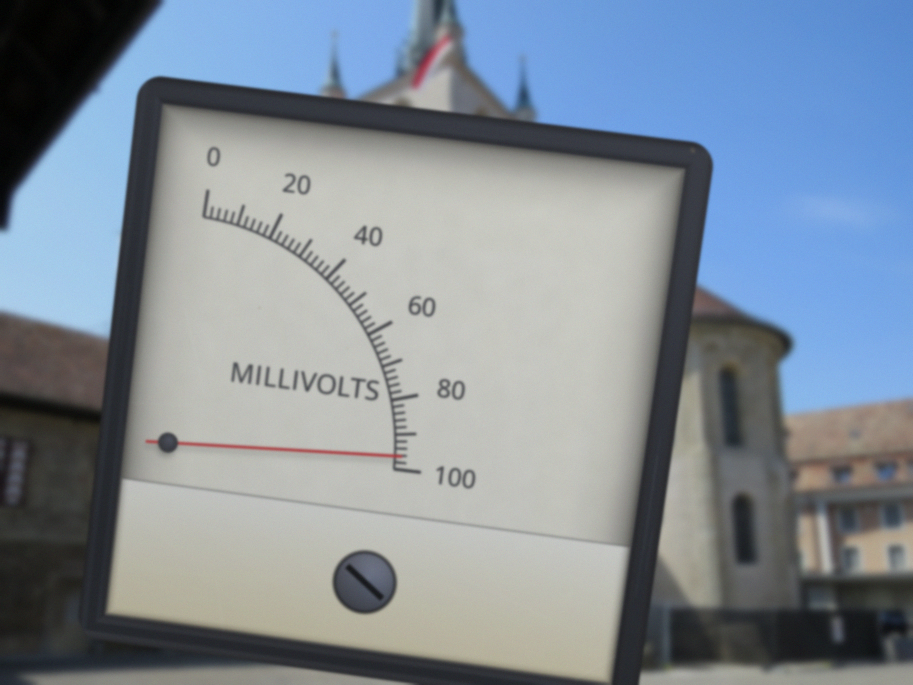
{"value": 96, "unit": "mV"}
